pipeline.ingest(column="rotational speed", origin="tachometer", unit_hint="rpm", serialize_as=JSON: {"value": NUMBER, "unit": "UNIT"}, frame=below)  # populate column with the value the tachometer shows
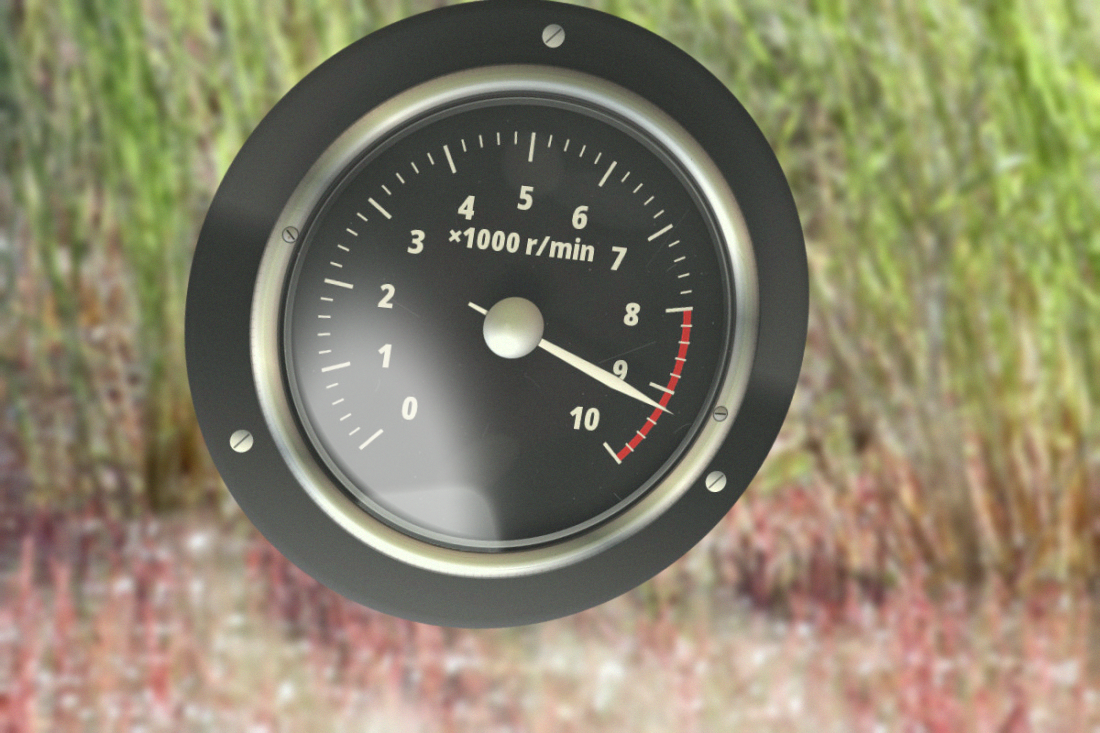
{"value": 9200, "unit": "rpm"}
